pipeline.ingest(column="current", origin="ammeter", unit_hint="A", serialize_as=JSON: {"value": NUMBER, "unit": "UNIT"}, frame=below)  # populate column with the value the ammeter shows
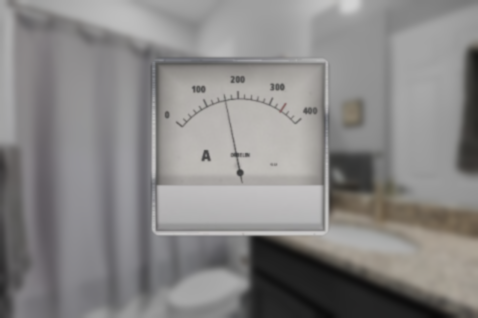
{"value": 160, "unit": "A"}
